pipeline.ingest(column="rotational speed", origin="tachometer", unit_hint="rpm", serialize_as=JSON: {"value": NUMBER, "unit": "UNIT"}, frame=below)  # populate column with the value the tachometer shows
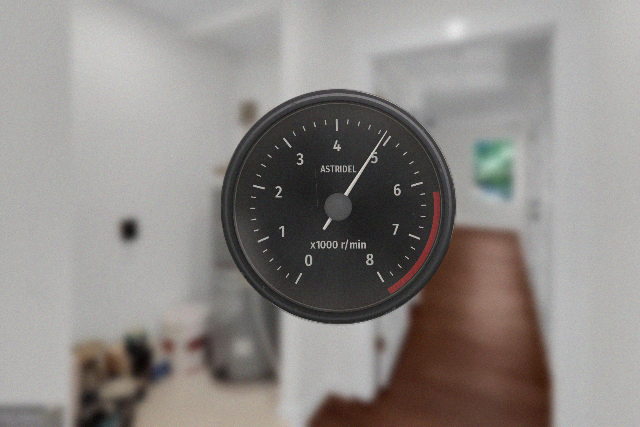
{"value": 4900, "unit": "rpm"}
